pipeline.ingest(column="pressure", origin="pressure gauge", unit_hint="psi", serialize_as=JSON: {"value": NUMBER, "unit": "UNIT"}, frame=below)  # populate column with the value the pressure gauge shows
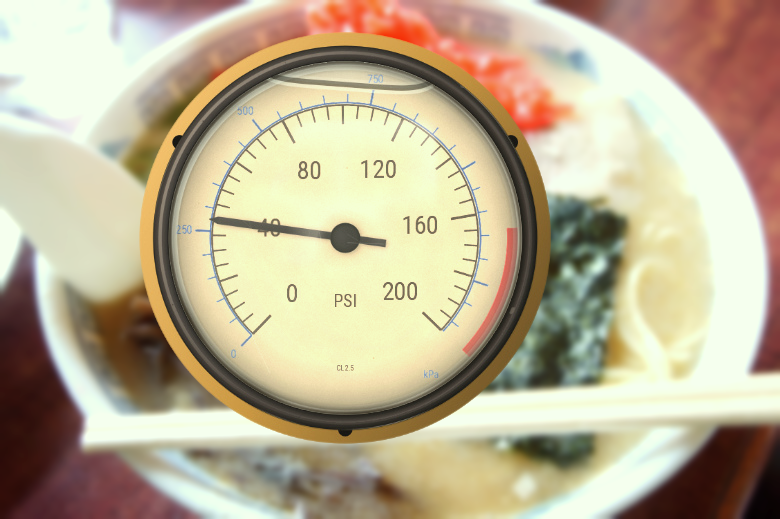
{"value": 40, "unit": "psi"}
